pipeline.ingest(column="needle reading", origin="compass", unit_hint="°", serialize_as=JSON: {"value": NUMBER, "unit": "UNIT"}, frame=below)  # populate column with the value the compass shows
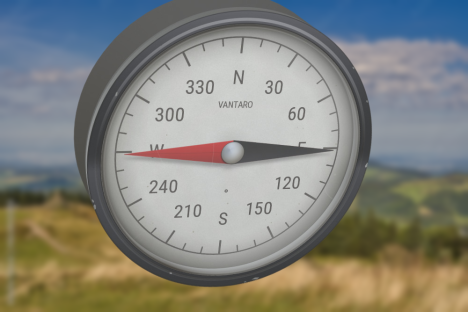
{"value": 270, "unit": "°"}
